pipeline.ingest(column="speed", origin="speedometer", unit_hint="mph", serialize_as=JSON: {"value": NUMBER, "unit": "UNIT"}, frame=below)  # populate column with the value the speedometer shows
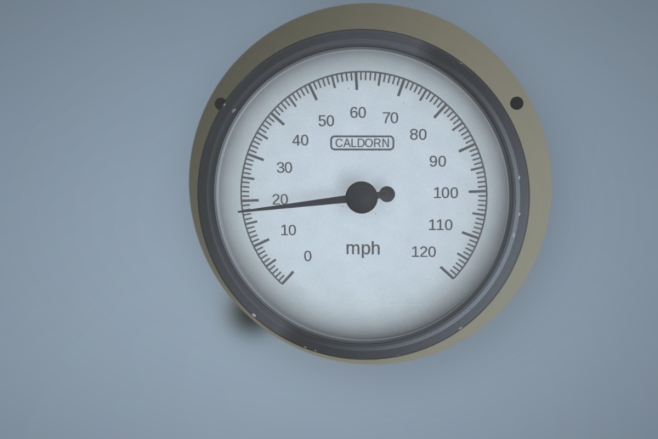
{"value": 18, "unit": "mph"}
